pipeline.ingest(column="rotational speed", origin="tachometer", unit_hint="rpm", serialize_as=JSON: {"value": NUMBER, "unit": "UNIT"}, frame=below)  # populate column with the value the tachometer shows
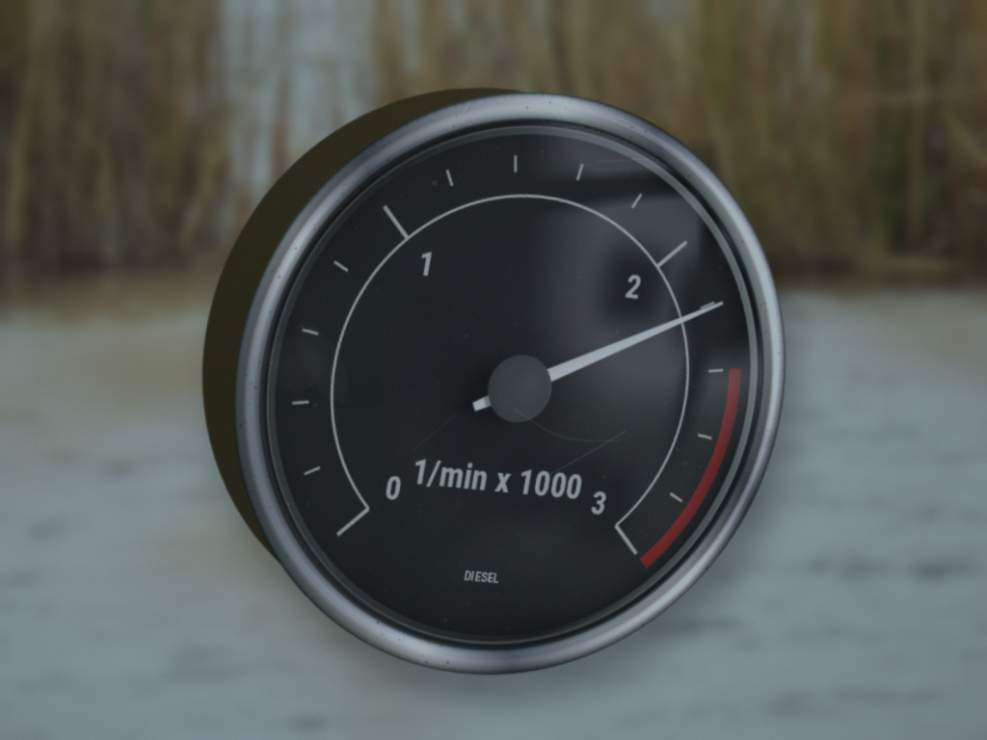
{"value": 2200, "unit": "rpm"}
